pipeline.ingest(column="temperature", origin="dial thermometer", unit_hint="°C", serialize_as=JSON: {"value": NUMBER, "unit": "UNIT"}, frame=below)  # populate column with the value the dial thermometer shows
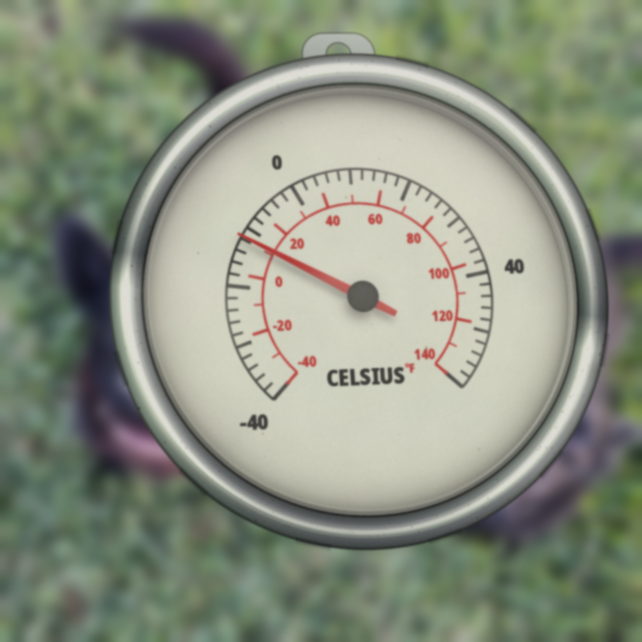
{"value": -12, "unit": "°C"}
